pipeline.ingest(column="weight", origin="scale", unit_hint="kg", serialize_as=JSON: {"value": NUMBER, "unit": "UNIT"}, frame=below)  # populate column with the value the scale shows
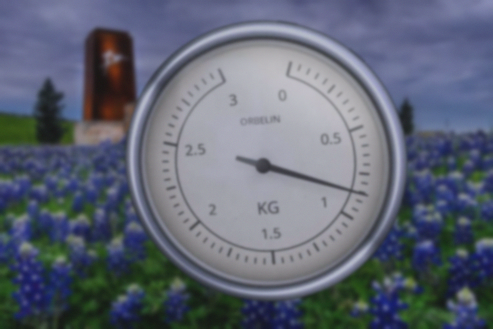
{"value": 0.85, "unit": "kg"}
